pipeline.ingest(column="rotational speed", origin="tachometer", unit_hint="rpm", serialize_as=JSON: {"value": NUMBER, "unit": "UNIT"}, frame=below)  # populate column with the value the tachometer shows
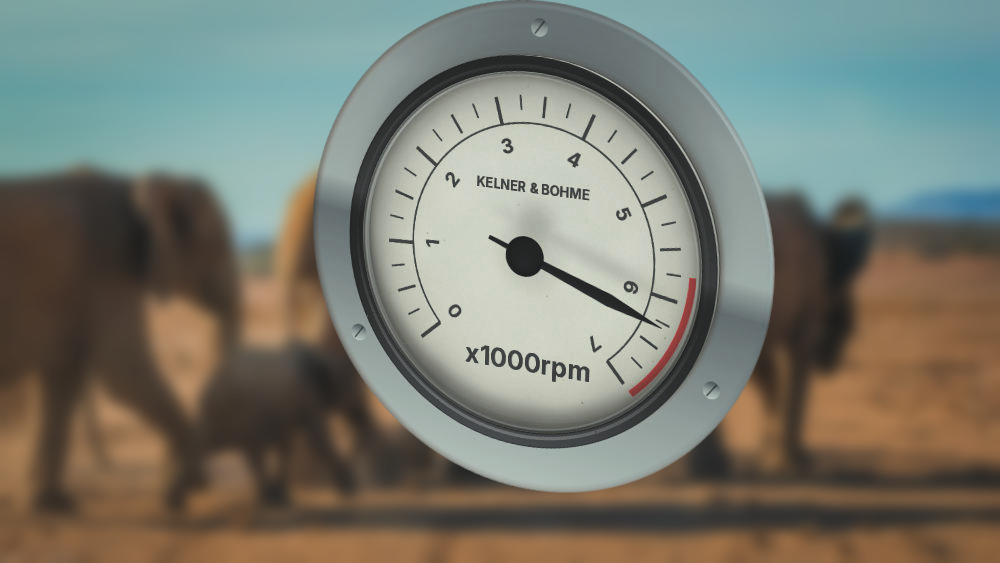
{"value": 6250, "unit": "rpm"}
